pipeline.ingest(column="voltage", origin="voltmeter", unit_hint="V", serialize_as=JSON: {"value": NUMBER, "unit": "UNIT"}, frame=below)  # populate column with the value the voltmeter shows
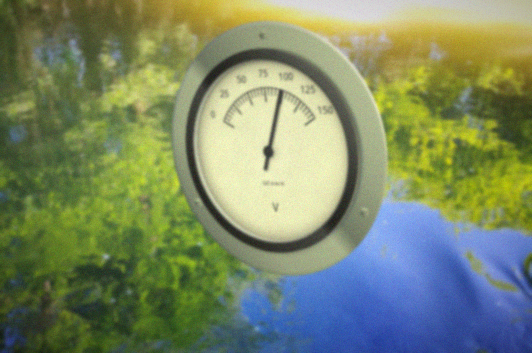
{"value": 100, "unit": "V"}
